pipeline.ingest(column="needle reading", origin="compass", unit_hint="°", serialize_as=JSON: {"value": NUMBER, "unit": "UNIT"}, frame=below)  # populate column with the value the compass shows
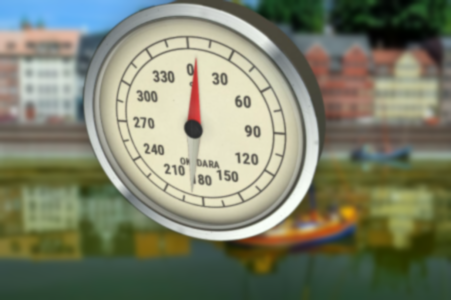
{"value": 7.5, "unit": "°"}
